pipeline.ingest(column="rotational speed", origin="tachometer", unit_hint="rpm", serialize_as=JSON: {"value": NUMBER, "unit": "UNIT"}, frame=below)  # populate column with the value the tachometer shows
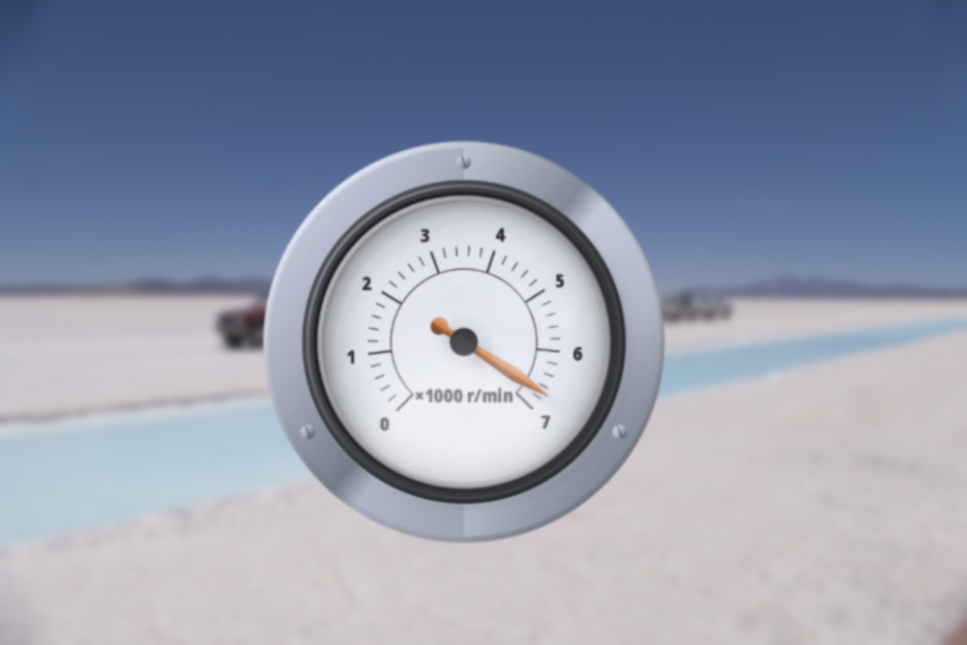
{"value": 6700, "unit": "rpm"}
